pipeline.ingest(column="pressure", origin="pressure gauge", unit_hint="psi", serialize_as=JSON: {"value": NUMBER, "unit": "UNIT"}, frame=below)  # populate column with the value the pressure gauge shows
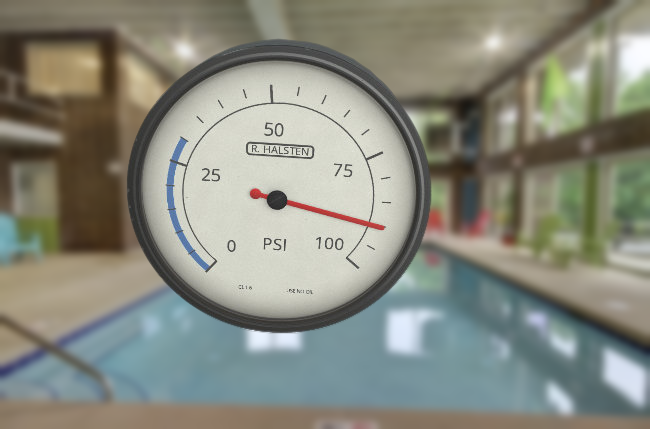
{"value": 90, "unit": "psi"}
